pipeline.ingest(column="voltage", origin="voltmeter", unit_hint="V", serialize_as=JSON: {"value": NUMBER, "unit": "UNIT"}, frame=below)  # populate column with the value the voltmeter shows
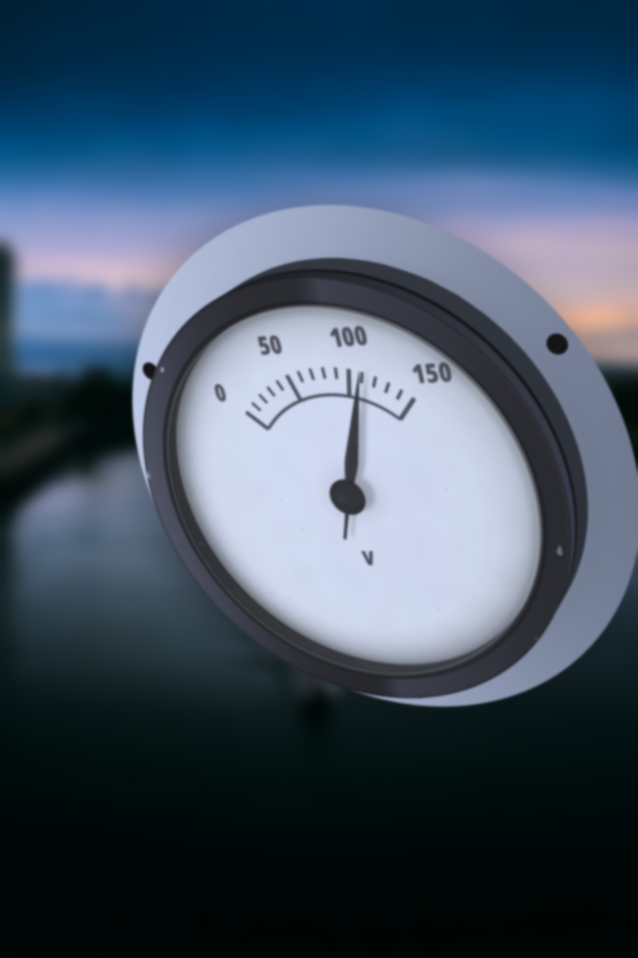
{"value": 110, "unit": "V"}
